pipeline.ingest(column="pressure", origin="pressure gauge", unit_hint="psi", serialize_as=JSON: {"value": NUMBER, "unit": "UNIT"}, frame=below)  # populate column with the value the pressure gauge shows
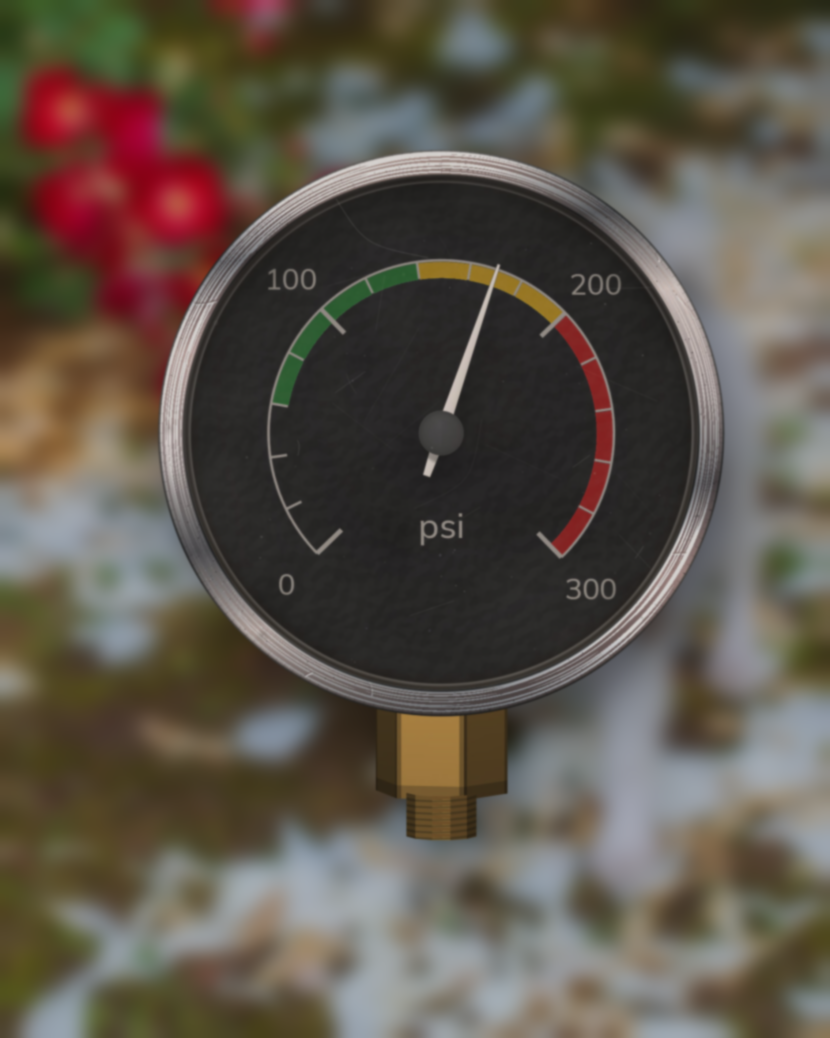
{"value": 170, "unit": "psi"}
